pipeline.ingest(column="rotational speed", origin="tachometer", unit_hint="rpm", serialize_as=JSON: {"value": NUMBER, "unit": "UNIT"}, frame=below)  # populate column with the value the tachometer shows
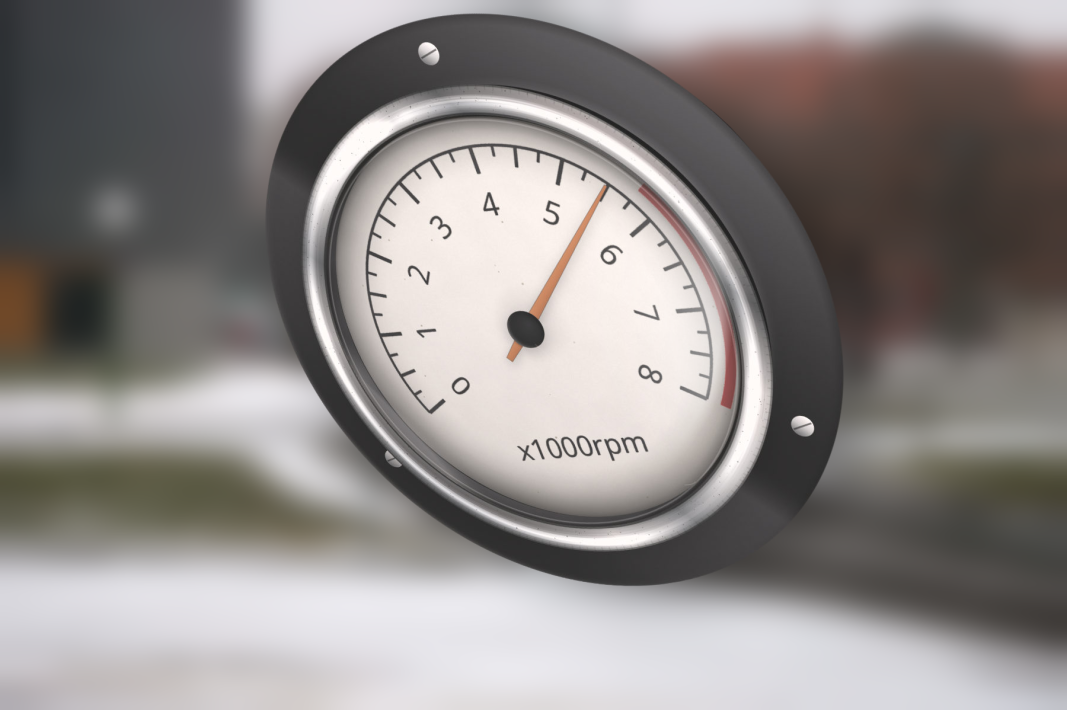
{"value": 5500, "unit": "rpm"}
